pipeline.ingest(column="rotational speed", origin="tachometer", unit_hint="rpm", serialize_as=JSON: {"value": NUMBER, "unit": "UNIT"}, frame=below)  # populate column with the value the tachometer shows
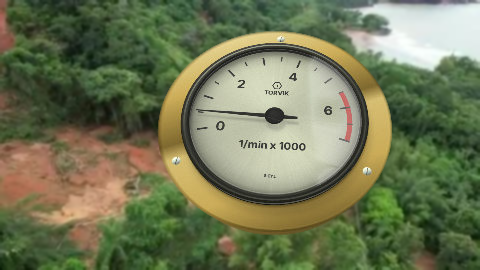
{"value": 500, "unit": "rpm"}
